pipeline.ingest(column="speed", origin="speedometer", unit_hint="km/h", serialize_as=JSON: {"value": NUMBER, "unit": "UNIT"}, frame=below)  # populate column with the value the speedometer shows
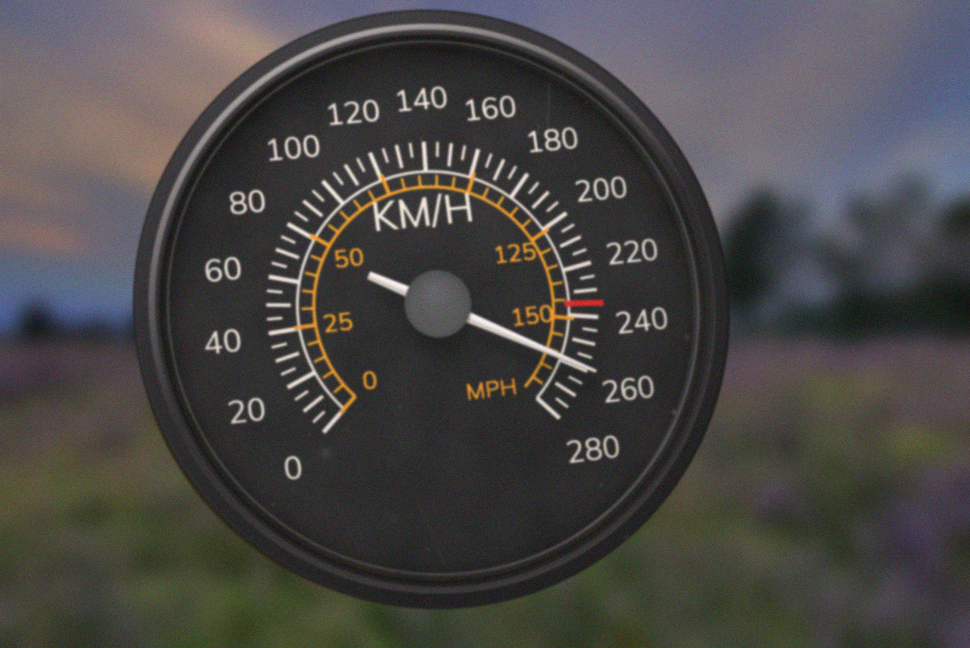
{"value": 260, "unit": "km/h"}
